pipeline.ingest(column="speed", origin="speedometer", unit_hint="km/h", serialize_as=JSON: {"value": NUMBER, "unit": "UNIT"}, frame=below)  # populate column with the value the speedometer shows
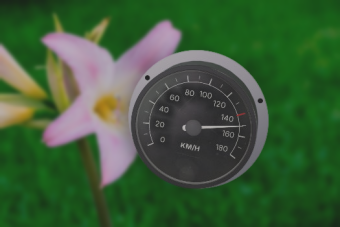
{"value": 150, "unit": "km/h"}
